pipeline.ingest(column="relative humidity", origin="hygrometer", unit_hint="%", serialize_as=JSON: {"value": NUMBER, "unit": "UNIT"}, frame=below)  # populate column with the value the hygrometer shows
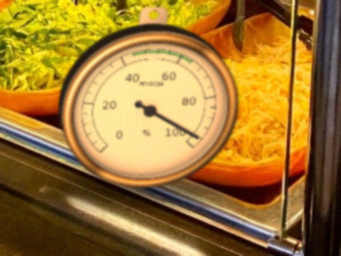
{"value": 96, "unit": "%"}
